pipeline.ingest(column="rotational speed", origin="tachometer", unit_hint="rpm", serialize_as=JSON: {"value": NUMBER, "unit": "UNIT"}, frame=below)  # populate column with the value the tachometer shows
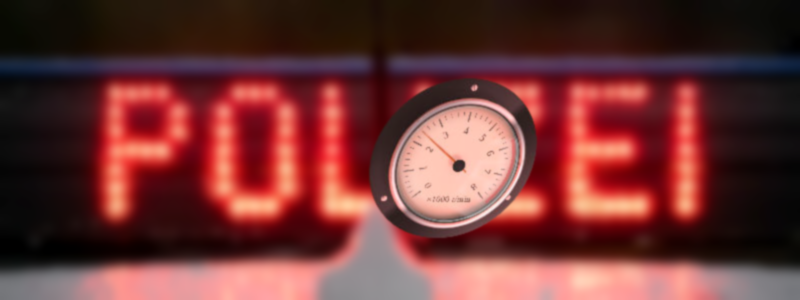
{"value": 2400, "unit": "rpm"}
